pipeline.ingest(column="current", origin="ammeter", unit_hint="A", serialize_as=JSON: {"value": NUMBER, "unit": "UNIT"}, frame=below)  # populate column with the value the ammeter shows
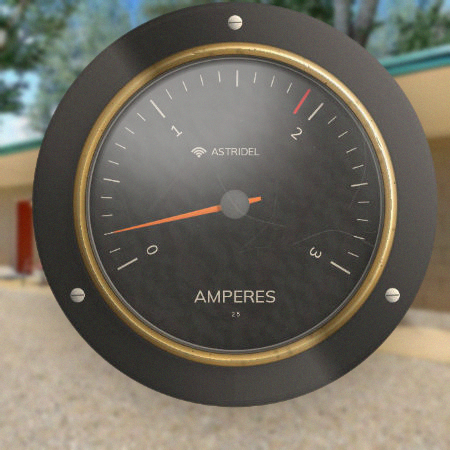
{"value": 0.2, "unit": "A"}
